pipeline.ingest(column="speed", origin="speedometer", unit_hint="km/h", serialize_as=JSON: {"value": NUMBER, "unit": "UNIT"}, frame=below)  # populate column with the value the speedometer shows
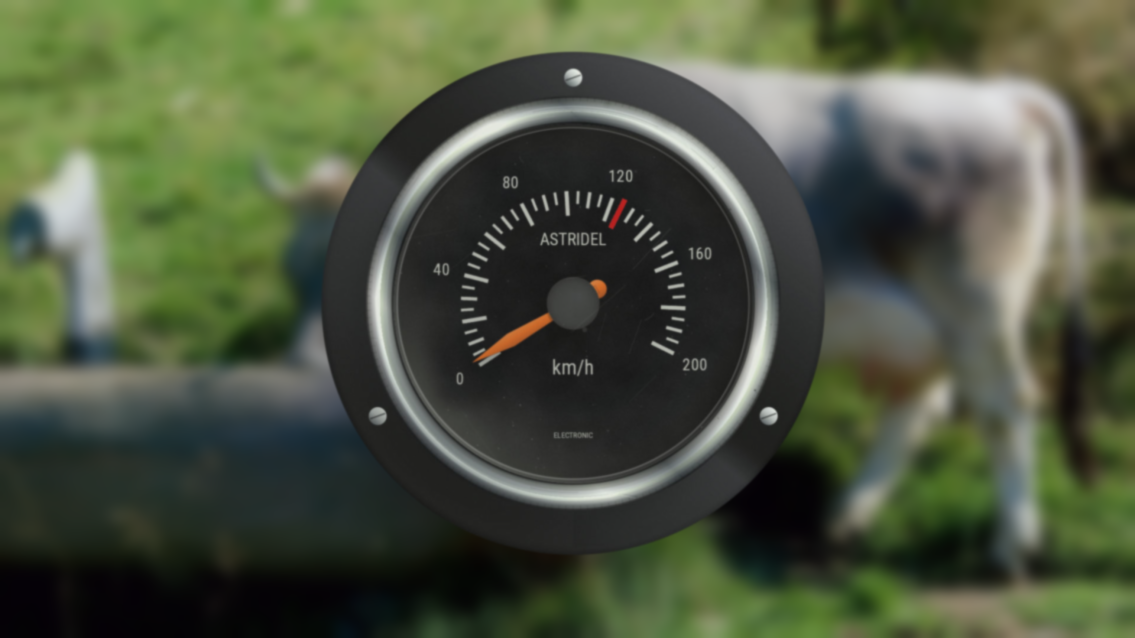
{"value": 2.5, "unit": "km/h"}
